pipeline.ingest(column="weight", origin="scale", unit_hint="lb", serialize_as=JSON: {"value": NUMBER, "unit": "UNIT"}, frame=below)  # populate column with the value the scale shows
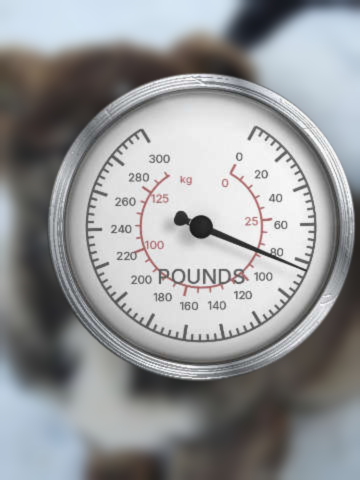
{"value": 84, "unit": "lb"}
